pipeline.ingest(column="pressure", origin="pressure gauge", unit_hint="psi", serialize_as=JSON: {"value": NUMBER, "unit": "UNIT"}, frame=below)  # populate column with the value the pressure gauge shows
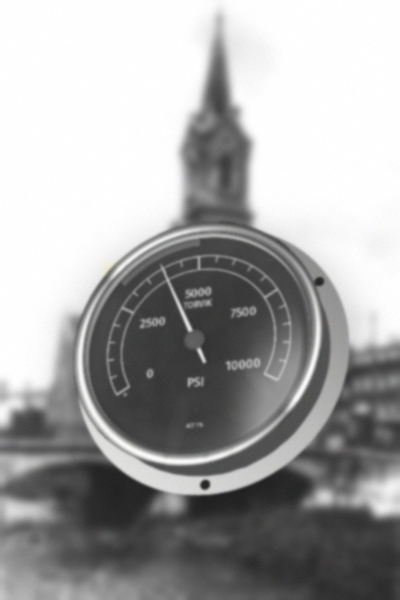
{"value": 4000, "unit": "psi"}
